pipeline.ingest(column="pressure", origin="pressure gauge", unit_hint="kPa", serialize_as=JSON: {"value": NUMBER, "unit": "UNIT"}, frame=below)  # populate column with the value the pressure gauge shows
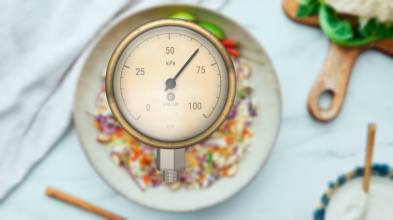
{"value": 65, "unit": "kPa"}
